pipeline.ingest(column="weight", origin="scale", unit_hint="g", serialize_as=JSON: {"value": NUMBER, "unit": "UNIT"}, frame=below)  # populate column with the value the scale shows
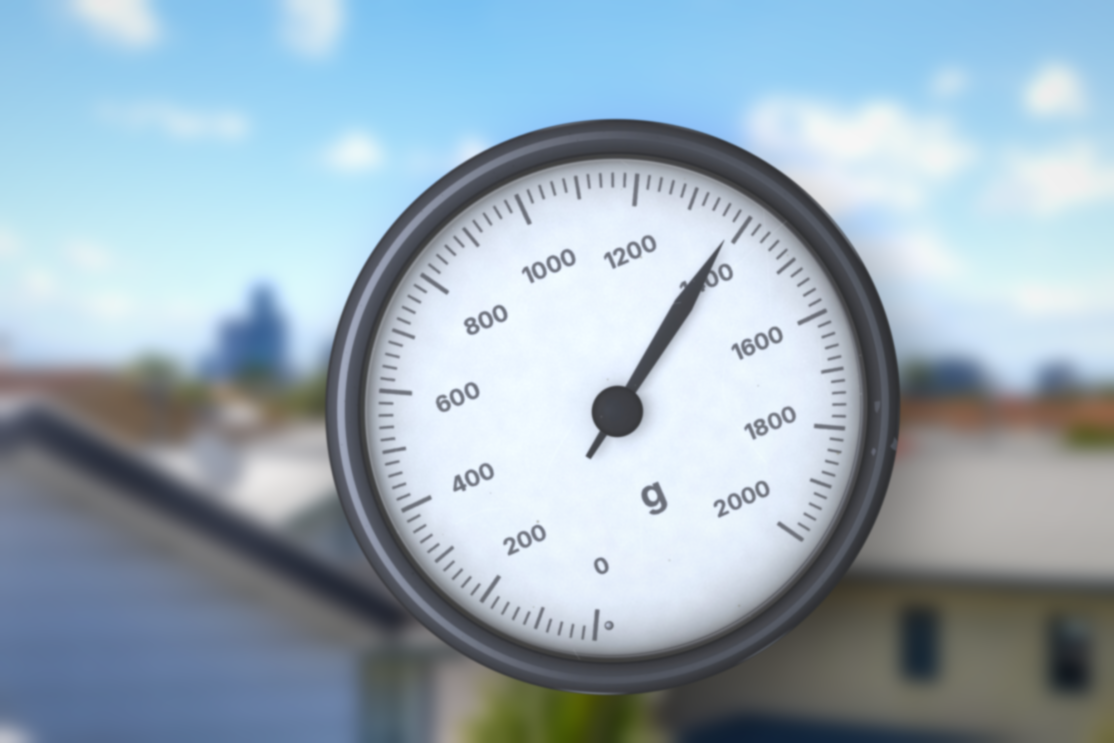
{"value": 1380, "unit": "g"}
